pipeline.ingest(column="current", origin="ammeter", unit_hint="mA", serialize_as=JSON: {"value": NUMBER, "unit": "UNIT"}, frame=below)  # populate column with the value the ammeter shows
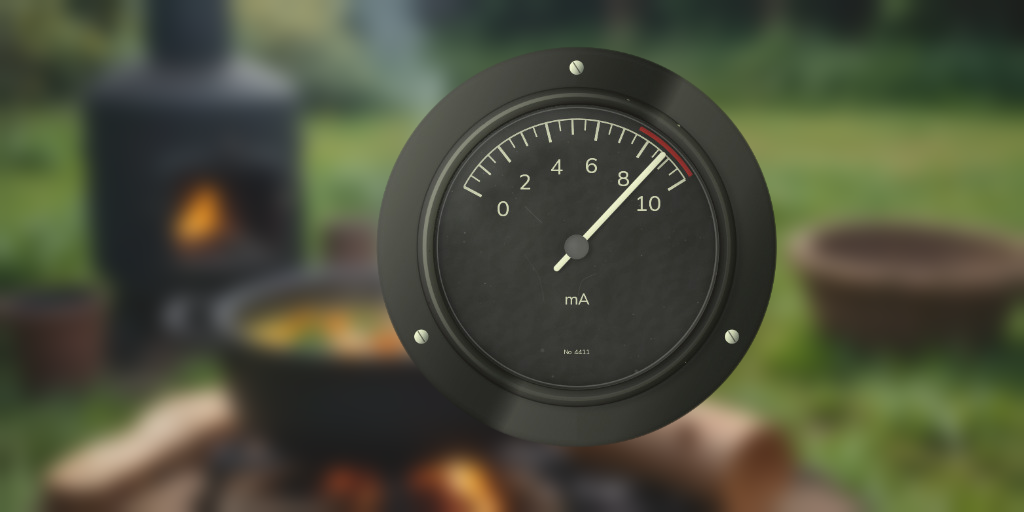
{"value": 8.75, "unit": "mA"}
